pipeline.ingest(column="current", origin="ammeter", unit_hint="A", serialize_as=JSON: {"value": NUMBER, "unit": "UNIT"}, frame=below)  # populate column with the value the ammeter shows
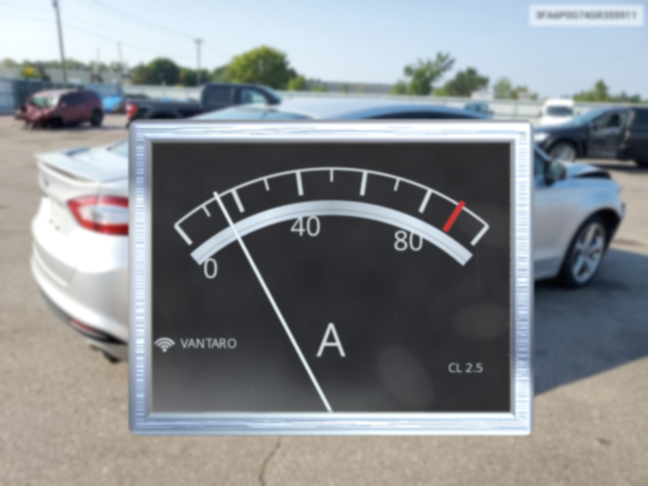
{"value": 15, "unit": "A"}
